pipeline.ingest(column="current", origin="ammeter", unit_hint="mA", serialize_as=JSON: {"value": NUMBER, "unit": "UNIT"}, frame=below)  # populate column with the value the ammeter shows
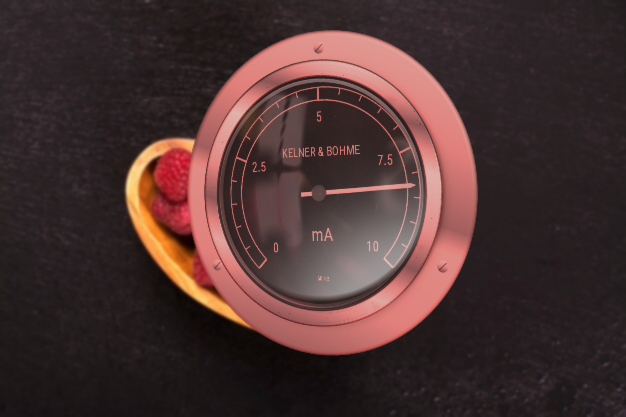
{"value": 8.25, "unit": "mA"}
